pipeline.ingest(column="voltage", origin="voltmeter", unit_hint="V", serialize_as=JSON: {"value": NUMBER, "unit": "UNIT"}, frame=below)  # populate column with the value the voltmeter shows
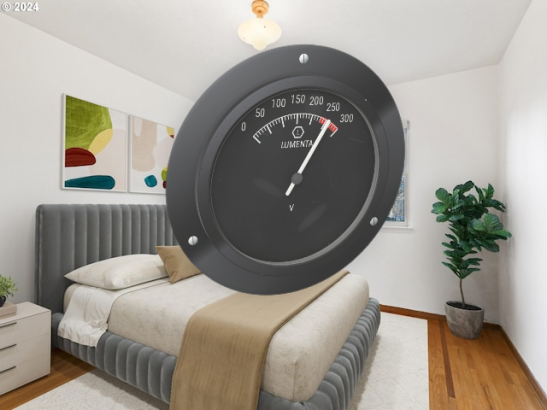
{"value": 250, "unit": "V"}
